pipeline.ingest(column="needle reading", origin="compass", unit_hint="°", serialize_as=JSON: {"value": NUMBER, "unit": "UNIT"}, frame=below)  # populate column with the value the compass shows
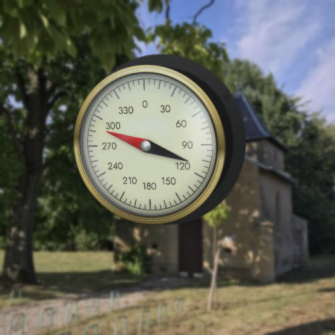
{"value": 290, "unit": "°"}
